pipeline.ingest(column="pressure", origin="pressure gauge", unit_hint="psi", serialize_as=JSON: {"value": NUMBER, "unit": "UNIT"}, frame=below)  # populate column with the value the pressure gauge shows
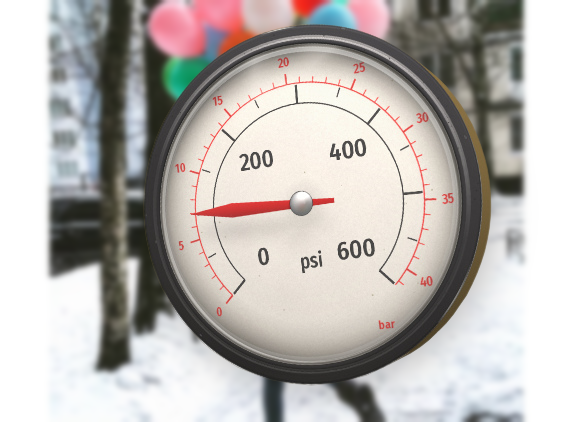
{"value": 100, "unit": "psi"}
